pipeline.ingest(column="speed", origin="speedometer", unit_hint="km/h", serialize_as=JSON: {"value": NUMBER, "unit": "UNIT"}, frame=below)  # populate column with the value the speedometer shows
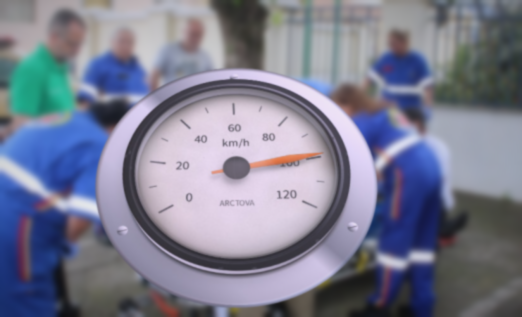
{"value": 100, "unit": "km/h"}
